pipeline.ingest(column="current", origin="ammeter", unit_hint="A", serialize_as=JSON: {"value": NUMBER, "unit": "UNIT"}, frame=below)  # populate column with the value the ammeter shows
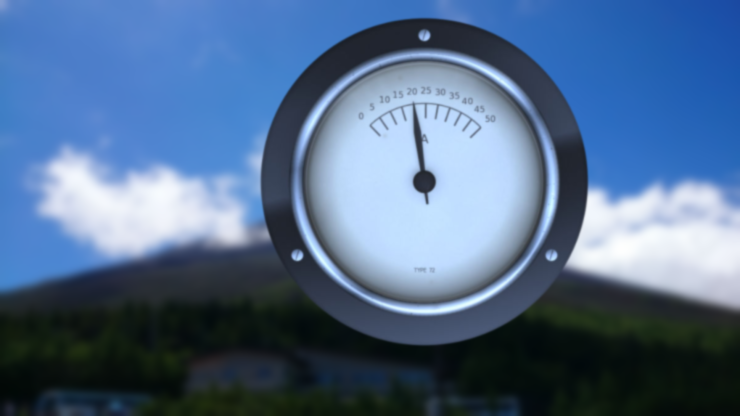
{"value": 20, "unit": "A"}
